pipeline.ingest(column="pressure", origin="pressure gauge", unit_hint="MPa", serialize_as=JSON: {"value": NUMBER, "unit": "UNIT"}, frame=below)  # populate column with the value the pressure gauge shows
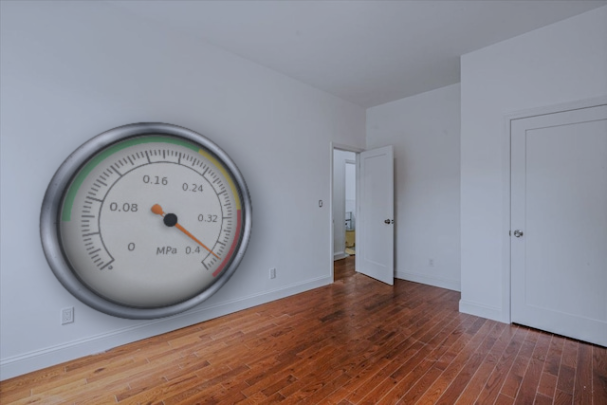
{"value": 0.38, "unit": "MPa"}
